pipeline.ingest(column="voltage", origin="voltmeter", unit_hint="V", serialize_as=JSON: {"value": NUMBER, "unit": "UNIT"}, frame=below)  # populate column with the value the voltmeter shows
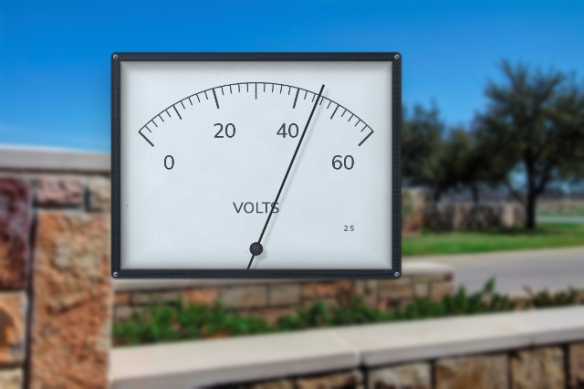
{"value": 45, "unit": "V"}
